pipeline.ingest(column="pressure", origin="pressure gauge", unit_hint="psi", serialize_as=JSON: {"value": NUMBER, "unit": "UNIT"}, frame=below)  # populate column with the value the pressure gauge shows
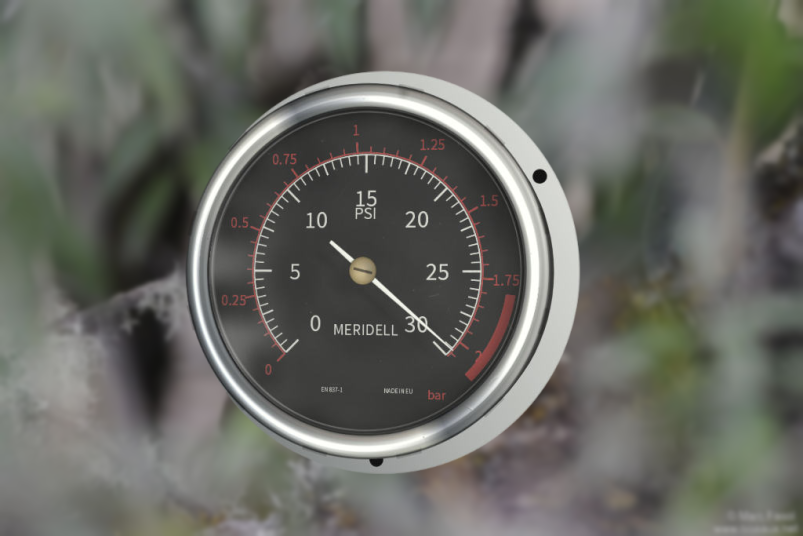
{"value": 29.5, "unit": "psi"}
